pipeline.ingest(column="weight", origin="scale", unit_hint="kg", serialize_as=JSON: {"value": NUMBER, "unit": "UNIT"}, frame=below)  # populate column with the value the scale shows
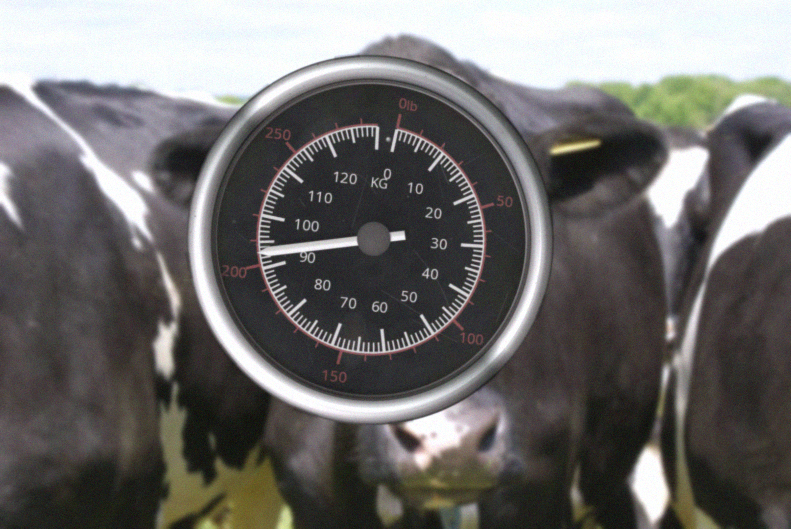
{"value": 93, "unit": "kg"}
